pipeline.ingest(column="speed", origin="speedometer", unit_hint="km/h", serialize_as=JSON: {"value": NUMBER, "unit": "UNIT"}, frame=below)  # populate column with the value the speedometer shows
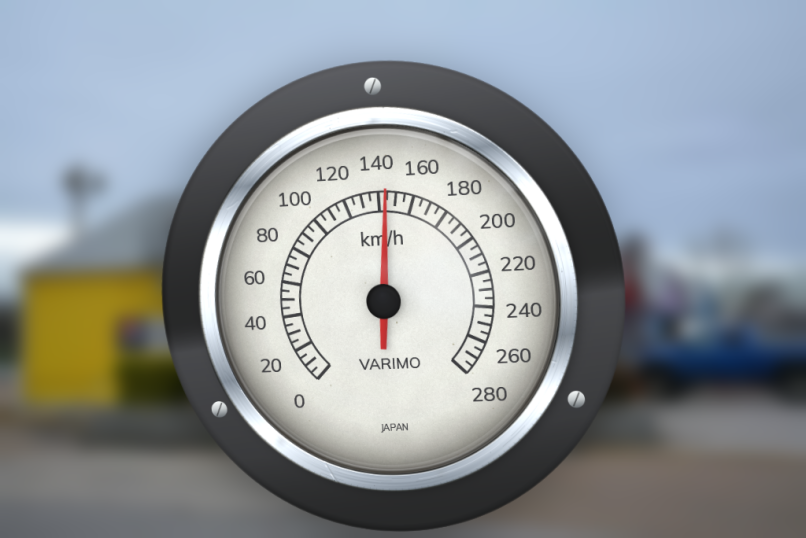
{"value": 145, "unit": "km/h"}
